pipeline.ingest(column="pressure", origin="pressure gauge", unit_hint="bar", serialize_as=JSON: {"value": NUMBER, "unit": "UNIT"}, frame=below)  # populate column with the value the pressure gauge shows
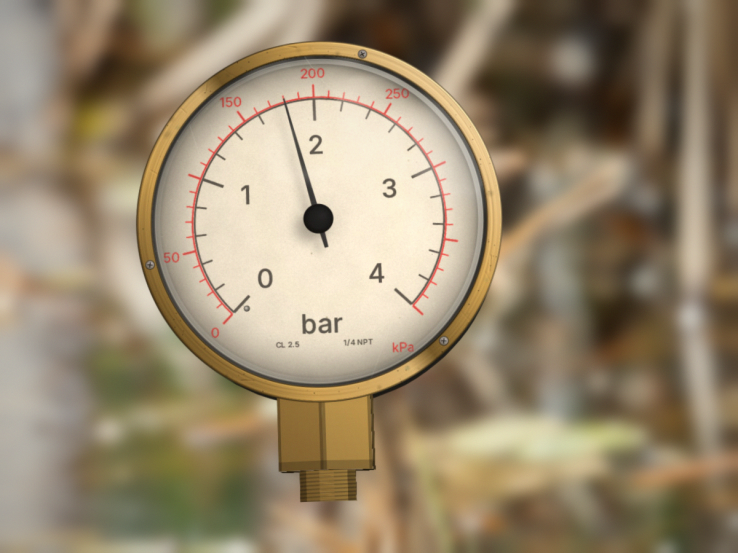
{"value": 1.8, "unit": "bar"}
